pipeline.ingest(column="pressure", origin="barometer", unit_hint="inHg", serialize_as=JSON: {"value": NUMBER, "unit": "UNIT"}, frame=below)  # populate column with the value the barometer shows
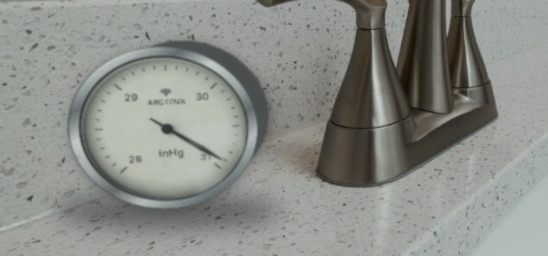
{"value": 30.9, "unit": "inHg"}
